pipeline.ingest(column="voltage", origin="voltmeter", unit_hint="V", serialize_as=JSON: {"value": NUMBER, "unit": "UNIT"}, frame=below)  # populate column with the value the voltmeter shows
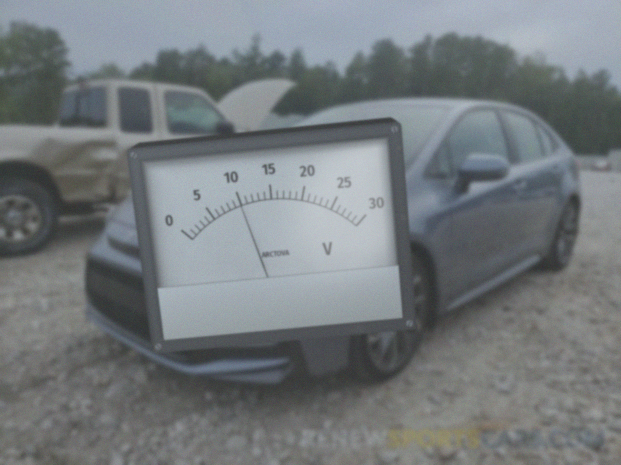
{"value": 10, "unit": "V"}
